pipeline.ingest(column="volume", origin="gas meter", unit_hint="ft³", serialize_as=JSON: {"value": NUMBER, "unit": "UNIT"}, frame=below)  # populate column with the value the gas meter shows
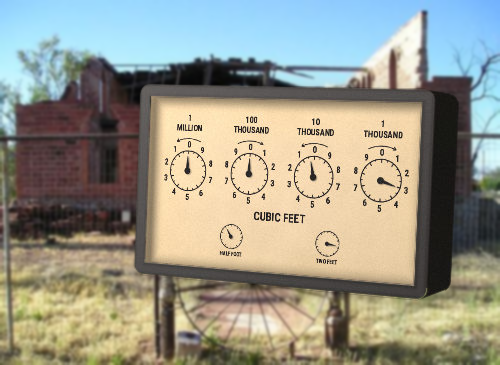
{"value": 300, "unit": "ft³"}
